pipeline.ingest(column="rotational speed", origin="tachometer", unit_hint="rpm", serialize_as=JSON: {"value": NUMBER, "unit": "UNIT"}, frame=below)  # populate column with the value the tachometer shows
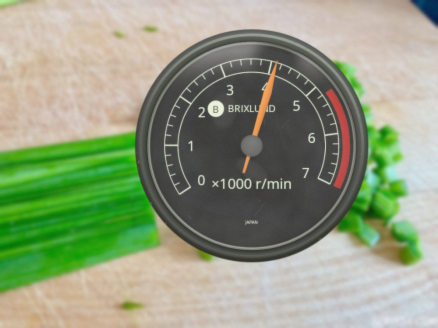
{"value": 4100, "unit": "rpm"}
